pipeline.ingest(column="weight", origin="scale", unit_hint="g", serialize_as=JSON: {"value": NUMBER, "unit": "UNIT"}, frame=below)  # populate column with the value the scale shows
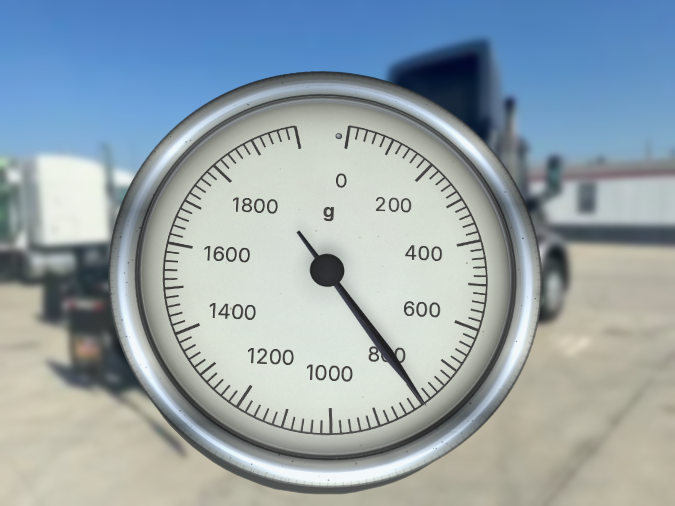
{"value": 800, "unit": "g"}
